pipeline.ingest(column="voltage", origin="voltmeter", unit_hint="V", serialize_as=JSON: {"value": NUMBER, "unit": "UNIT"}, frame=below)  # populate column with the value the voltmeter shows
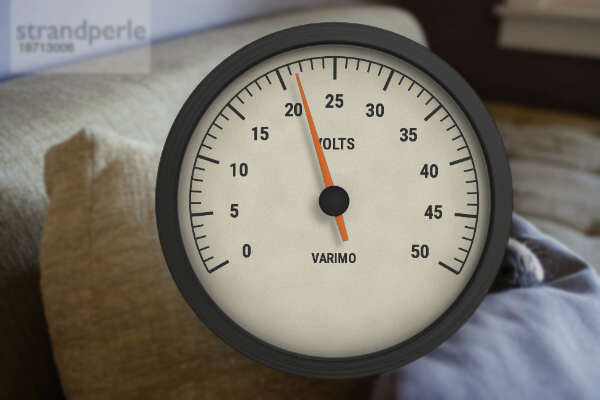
{"value": 21.5, "unit": "V"}
